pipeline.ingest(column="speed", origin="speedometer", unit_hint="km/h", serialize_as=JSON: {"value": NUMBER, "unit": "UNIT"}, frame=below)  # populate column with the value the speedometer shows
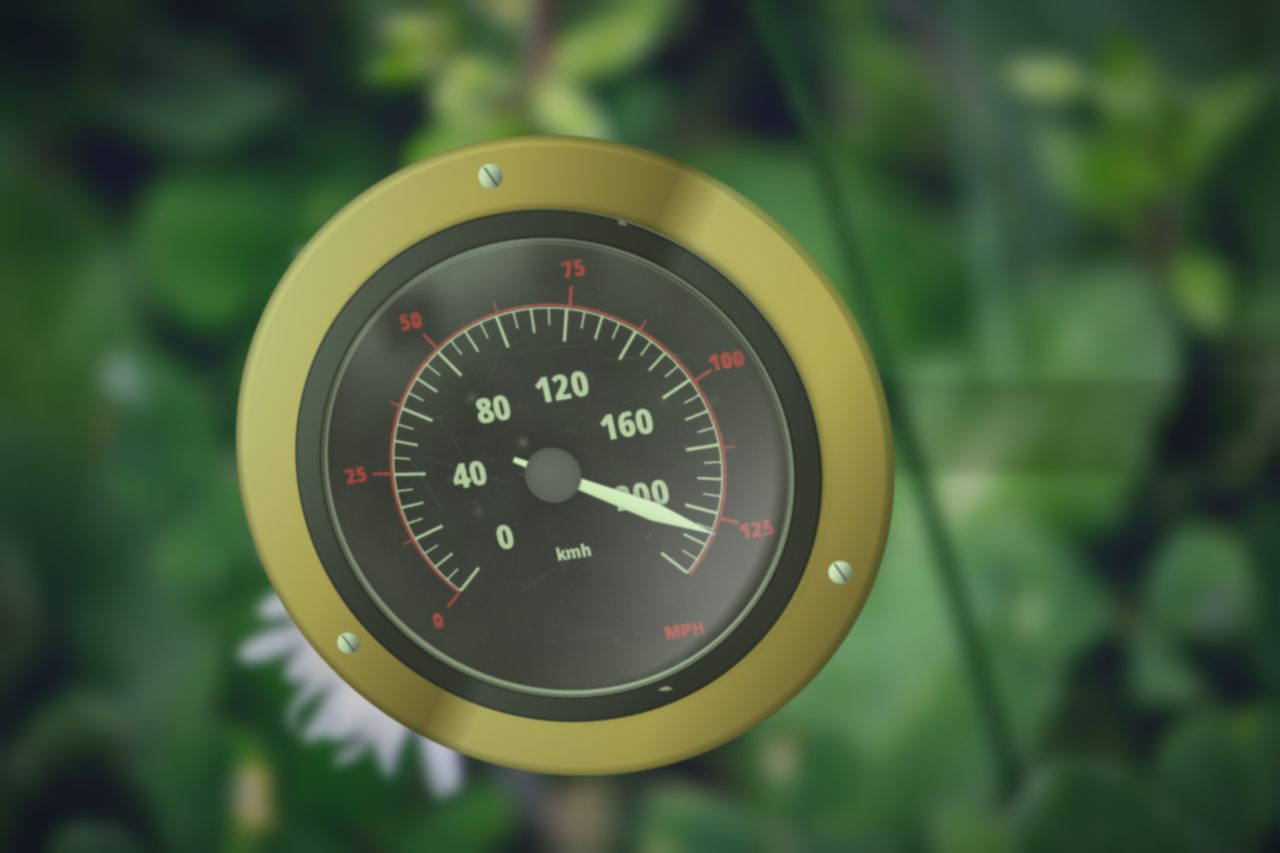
{"value": 205, "unit": "km/h"}
